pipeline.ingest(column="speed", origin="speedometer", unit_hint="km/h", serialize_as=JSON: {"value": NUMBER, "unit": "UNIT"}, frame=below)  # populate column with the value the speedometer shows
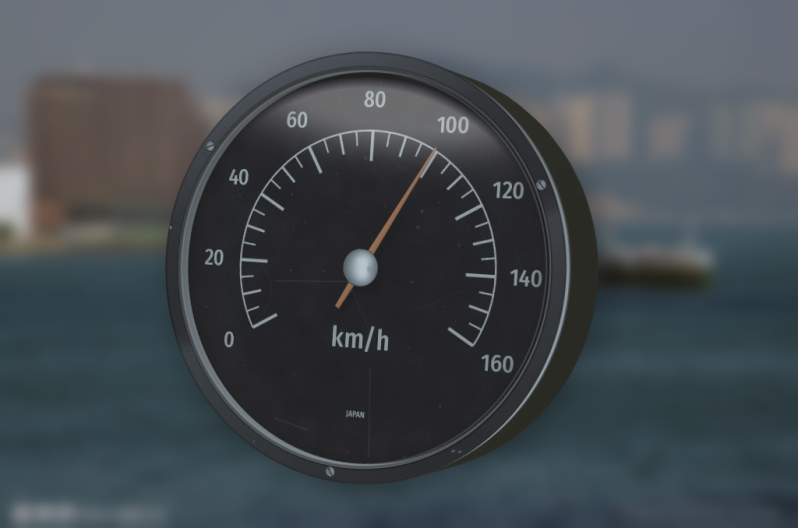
{"value": 100, "unit": "km/h"}
